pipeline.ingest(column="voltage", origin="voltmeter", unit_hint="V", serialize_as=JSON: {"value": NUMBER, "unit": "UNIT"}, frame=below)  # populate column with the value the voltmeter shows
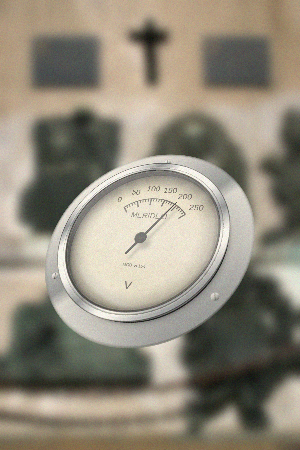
{"value": 200, "unit": "V"}
